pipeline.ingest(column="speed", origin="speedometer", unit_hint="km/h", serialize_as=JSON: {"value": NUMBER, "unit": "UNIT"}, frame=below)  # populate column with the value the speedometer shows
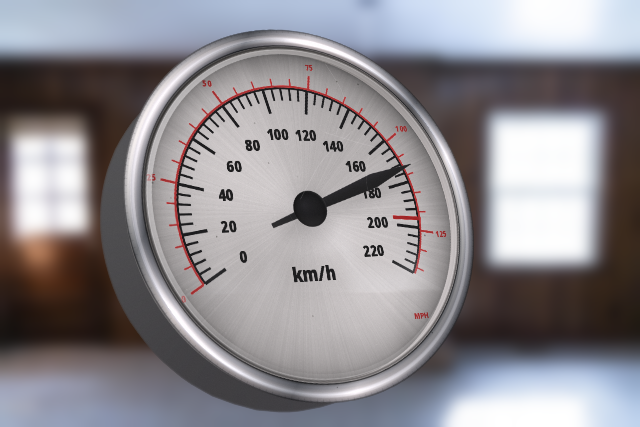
{"value": 174, "unit": "km/h"}
